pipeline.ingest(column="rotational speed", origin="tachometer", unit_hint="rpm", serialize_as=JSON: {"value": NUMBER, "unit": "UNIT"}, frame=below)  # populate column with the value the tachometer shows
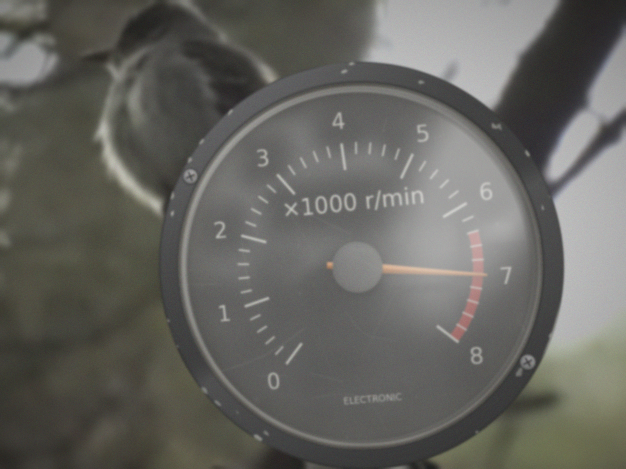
{"value": 7000, "unit": "rpm"}
